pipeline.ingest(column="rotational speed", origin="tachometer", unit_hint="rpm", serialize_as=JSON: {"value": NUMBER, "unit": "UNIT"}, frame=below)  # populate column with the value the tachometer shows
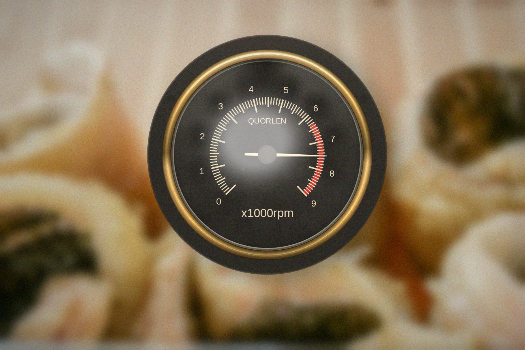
{"value": 7500, "unit": "rpm"}
